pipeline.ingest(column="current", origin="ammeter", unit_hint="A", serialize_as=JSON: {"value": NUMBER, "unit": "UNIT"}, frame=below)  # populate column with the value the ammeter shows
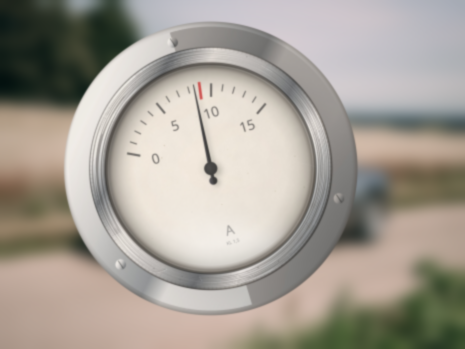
{"value": 8.5, "unit": "A"}
